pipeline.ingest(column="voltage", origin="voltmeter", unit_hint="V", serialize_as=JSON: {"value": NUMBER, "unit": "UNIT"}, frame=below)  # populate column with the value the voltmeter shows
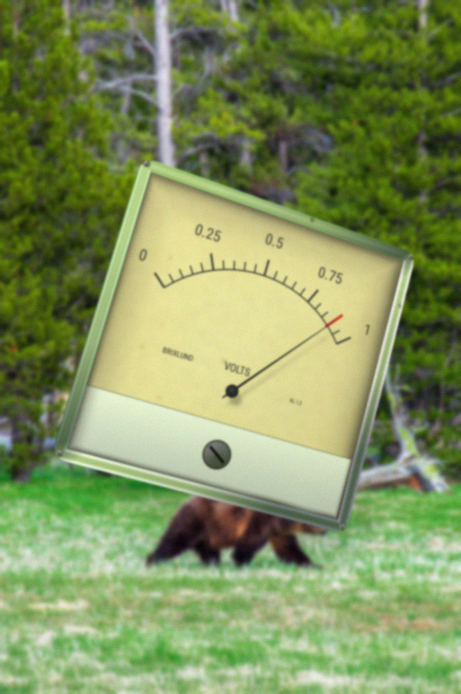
{"value": 0.9, "unit": "V"}
